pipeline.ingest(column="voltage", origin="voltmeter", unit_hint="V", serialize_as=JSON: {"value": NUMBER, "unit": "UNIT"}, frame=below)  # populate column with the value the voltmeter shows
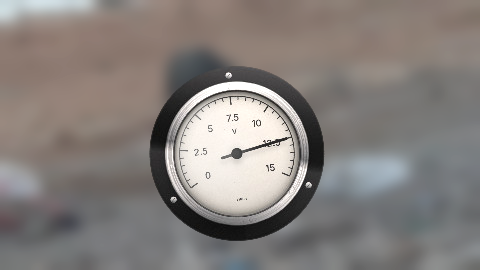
{"value": 12.5, "unit": "V"}
